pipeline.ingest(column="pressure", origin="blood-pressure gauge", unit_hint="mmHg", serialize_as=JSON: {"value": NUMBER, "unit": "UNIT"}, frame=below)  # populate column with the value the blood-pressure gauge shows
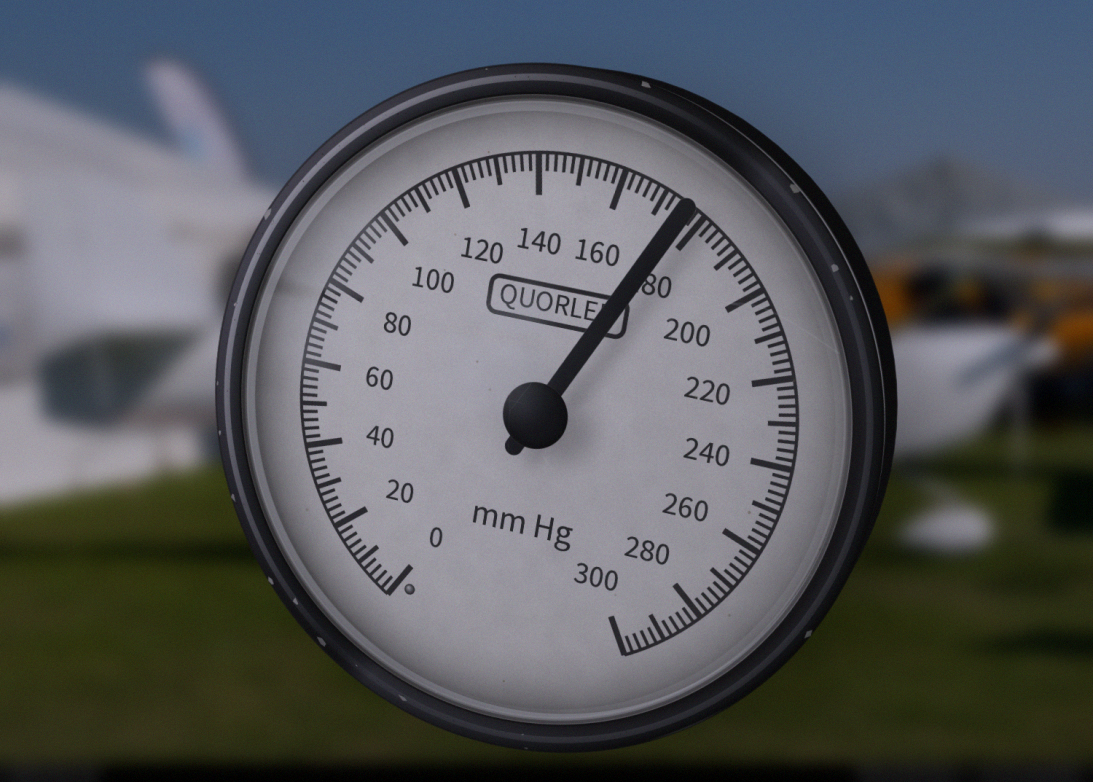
{"value": 176, "unit": "mmHg"}
